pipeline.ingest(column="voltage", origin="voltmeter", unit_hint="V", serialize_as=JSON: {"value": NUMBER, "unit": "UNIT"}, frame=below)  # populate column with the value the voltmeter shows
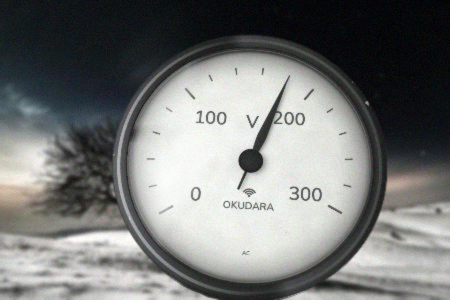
{"value": 180, "unit": "V"}
